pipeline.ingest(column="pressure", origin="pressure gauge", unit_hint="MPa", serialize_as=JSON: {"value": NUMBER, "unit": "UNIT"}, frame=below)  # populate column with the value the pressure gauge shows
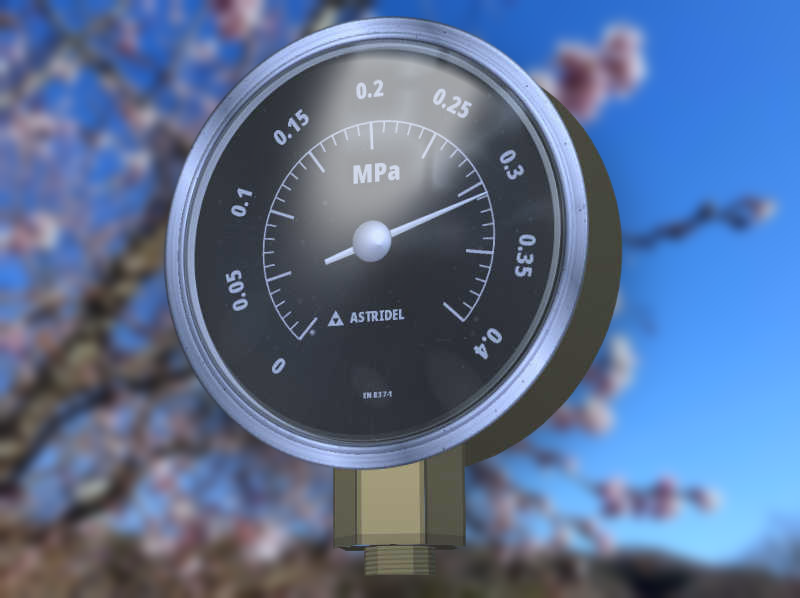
{"value": 0.31, "unit": "MPa"}
